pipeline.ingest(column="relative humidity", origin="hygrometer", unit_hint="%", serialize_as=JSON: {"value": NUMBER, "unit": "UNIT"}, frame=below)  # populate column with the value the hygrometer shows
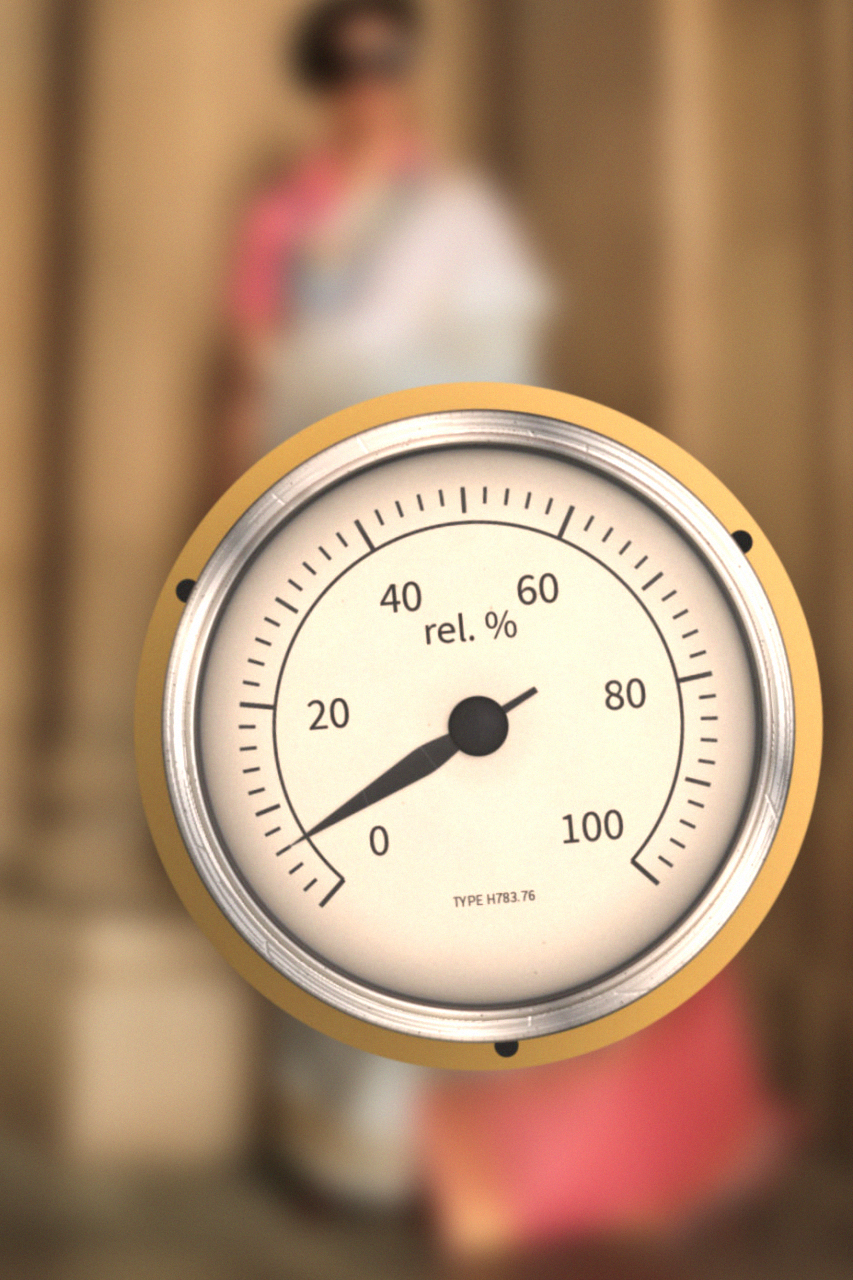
{"value": 6, "unit": "%"}
